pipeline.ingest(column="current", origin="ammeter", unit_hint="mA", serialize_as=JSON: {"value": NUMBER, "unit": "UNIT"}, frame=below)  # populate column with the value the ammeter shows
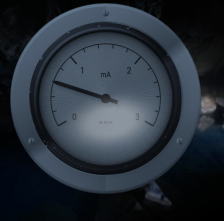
{"value": 0.6, "unit": "mA"}
